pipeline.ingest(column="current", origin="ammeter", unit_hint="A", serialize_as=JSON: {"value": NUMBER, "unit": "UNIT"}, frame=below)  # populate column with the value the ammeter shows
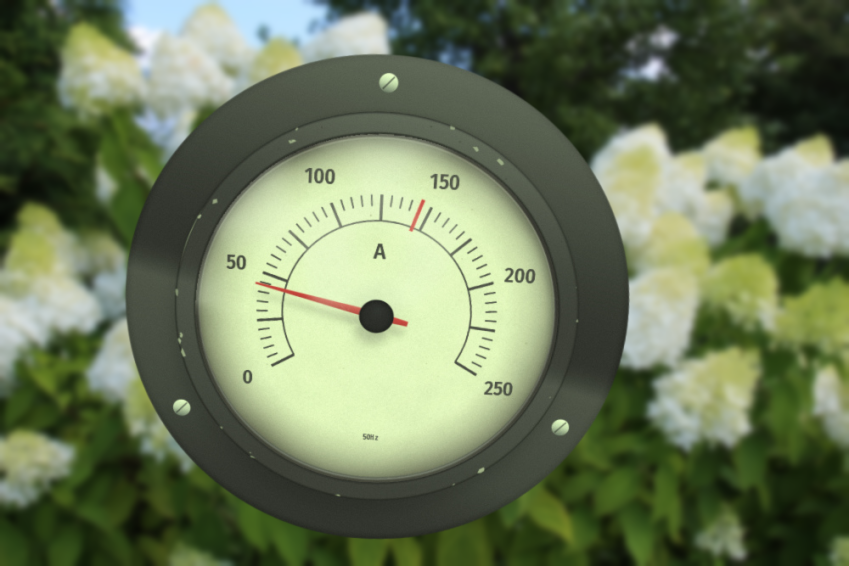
{"value": 45, "unit": "A"}
